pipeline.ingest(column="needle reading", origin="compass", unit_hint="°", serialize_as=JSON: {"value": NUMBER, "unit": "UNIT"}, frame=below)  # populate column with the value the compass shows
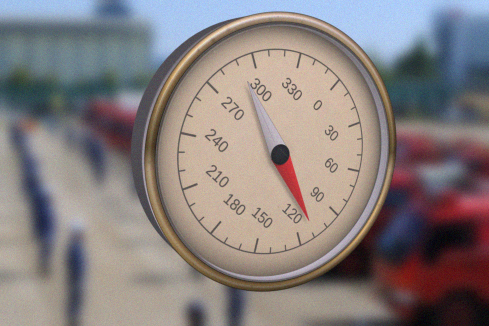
{"value": 110, "unit": "°"}
